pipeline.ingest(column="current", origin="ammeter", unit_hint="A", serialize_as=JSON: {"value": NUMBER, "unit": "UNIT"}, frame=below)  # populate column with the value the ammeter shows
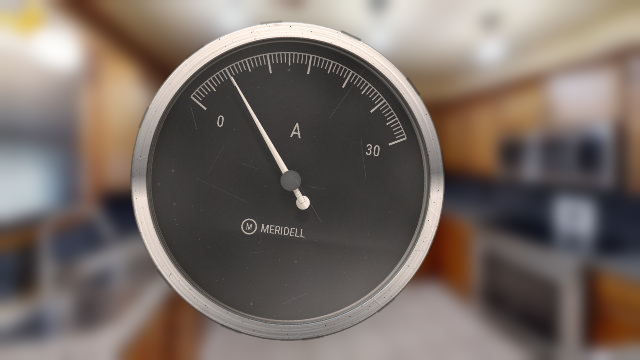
{"value": 5, "unit": "A"}
